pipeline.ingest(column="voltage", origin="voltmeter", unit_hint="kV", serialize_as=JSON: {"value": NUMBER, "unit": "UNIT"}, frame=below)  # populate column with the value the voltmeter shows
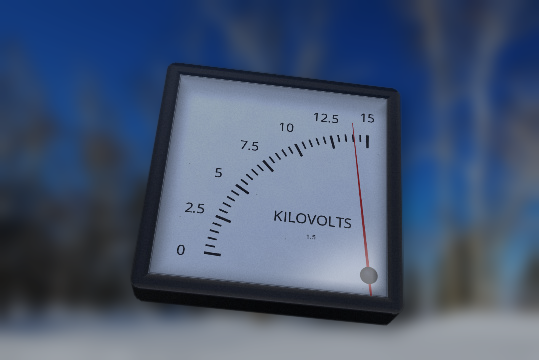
{"value": 14, "unit": "kV"}
